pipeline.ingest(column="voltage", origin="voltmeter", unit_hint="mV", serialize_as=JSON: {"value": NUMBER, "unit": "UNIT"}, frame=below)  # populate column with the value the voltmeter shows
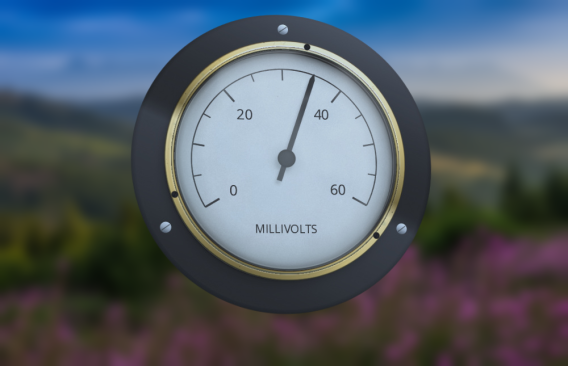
{"value": 35, "unit": "mV"}
